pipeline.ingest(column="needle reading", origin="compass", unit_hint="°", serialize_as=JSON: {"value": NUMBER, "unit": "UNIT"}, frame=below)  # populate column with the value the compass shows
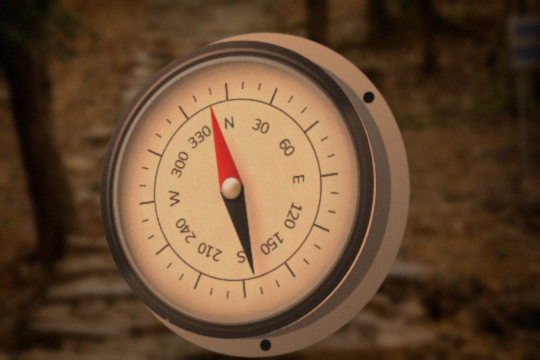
{"value": 350, "unit": "°"}
